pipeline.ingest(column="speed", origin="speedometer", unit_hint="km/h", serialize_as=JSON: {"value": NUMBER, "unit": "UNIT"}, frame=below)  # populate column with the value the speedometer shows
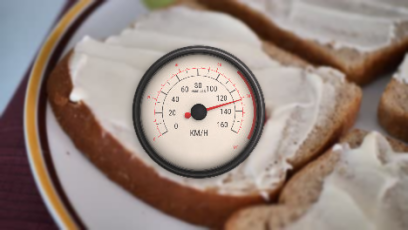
{"value": 130, "unit": "km/h"}
